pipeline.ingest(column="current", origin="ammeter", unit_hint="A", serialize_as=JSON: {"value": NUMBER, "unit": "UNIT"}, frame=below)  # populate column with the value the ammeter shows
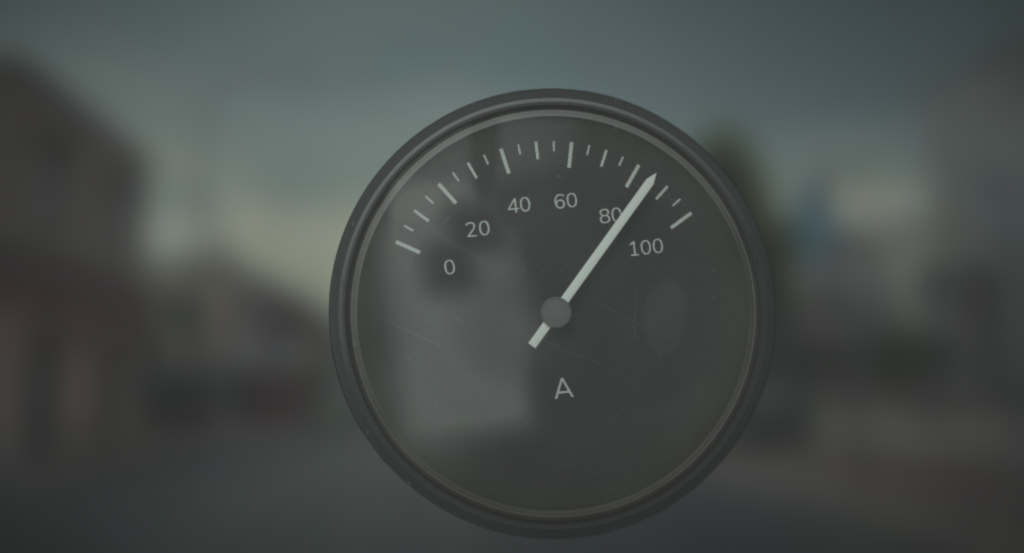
{"value": 85, "unit": "A"}
